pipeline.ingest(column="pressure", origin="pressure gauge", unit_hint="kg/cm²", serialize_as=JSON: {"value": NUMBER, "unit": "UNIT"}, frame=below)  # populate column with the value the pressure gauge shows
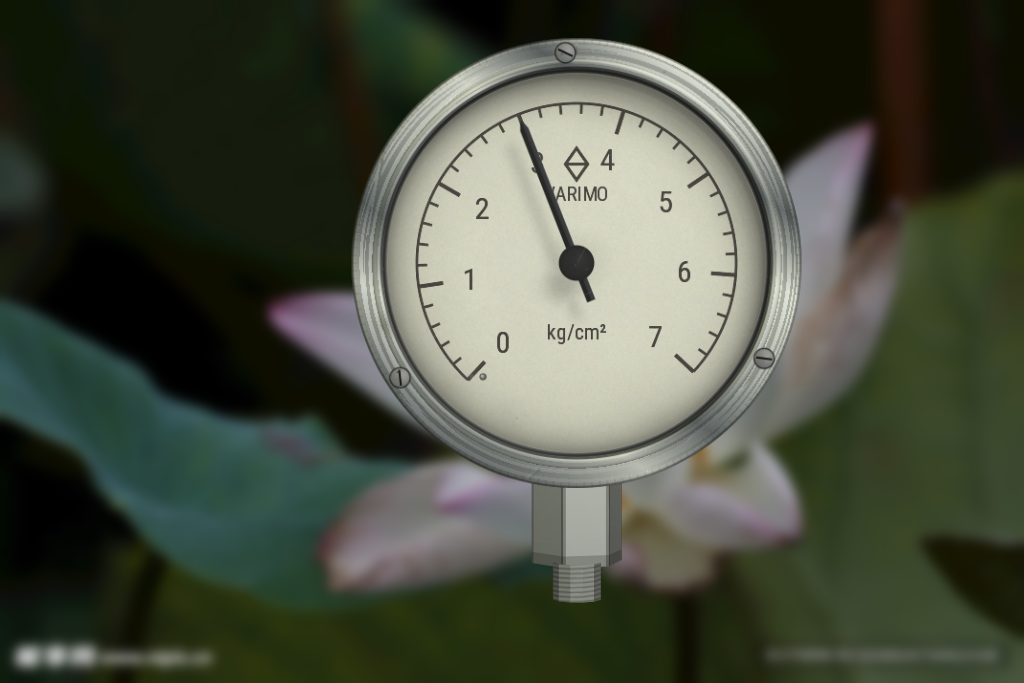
{"value": 3, "unit": "kg/cm²"}
